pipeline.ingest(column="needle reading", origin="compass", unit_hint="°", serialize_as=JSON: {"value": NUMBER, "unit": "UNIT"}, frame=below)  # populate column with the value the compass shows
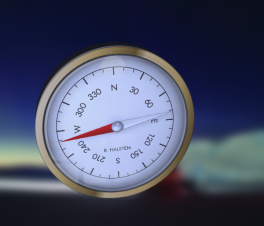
{"value": 260, "unit": "°"}
